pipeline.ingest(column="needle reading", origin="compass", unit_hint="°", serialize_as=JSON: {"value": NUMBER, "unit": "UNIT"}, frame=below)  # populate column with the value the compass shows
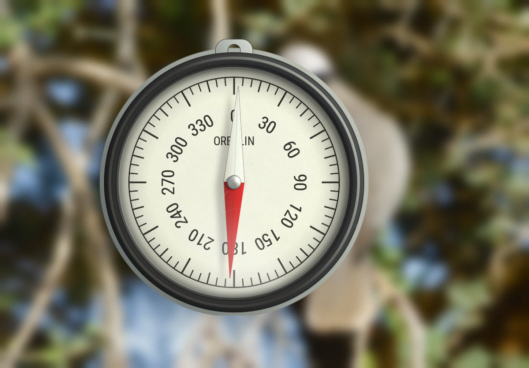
{"value": 182.5, "unit": "°"}
